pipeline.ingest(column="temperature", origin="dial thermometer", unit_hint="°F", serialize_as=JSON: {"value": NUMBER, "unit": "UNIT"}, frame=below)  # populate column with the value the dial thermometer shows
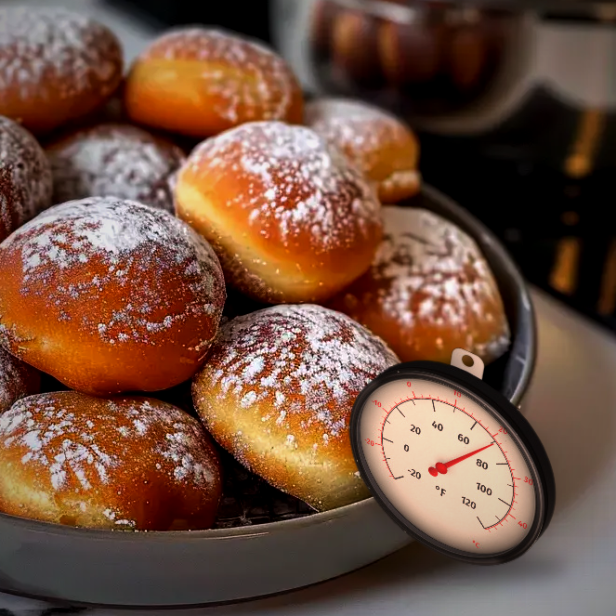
{"value": 70, "unit": "°F"}
